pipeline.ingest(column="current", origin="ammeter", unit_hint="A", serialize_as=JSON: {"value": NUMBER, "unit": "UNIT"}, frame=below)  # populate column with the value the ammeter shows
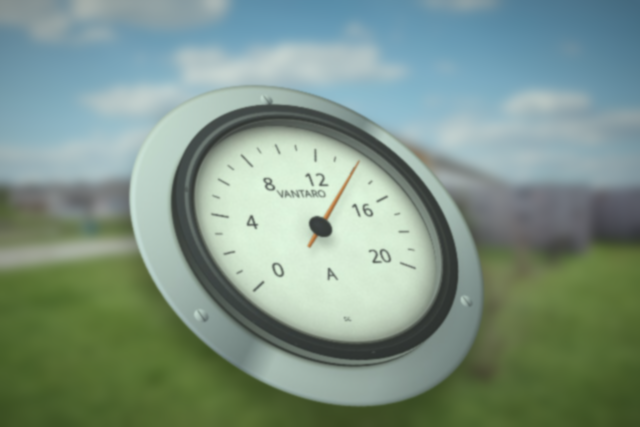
{"value": 14, "unit": "A"}
